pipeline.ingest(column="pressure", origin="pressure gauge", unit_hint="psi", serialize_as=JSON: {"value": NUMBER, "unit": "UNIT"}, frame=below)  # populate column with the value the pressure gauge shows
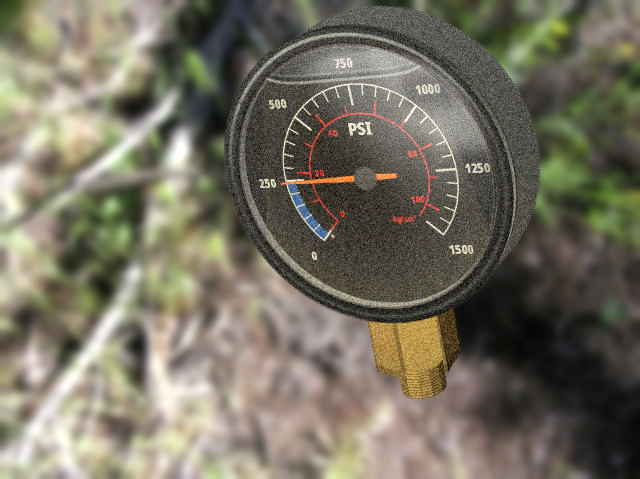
{"value": 250, "unit": "psi"}
